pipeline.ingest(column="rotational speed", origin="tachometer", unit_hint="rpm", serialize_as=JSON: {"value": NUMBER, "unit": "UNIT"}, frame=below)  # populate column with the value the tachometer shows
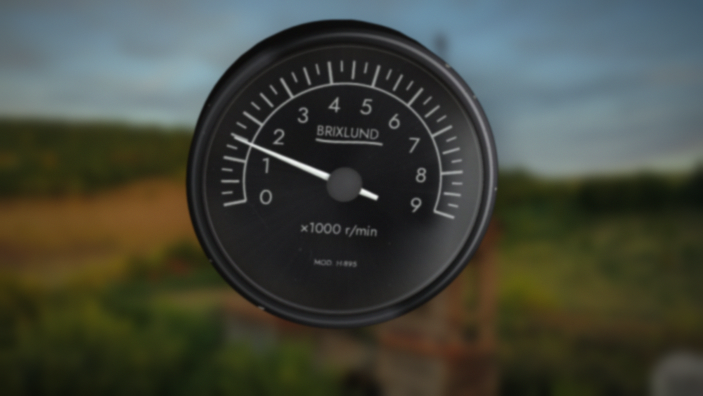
{"value": 1500, "unit": "rpm"}
